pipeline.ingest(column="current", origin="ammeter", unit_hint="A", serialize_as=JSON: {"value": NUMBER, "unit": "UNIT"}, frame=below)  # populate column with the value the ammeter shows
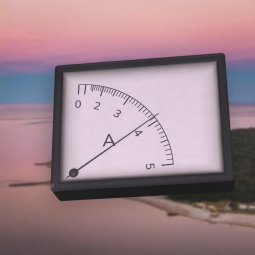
{"value": 3.9, "unit": "A"}
